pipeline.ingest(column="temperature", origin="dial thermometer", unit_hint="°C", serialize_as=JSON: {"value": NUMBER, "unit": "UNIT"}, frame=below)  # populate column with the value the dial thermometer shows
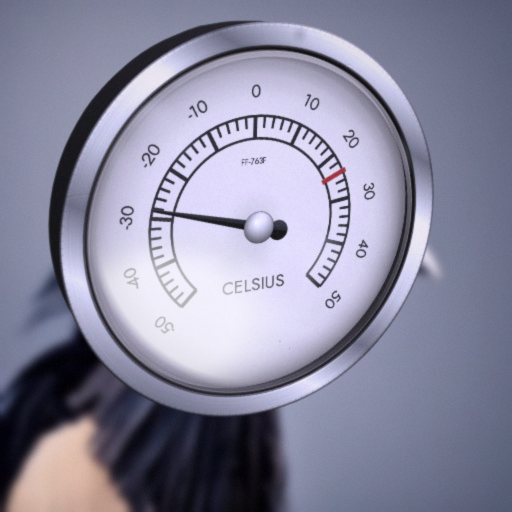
{"value": -28, "unit": "°C"}
